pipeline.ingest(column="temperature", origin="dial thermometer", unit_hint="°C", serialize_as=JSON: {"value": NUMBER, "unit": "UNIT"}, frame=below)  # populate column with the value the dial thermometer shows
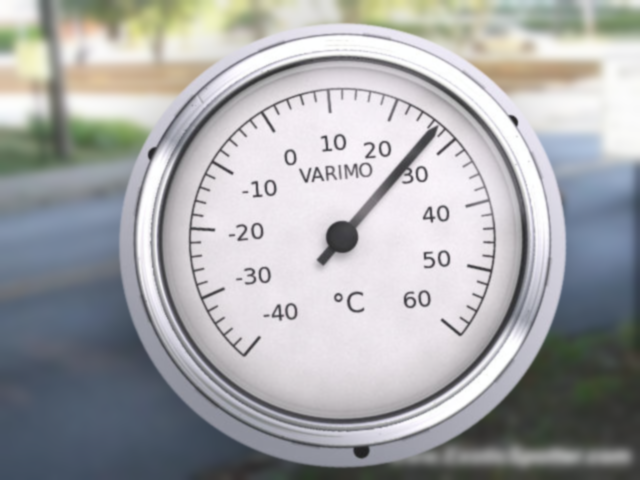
{"value": 27, "unit": "°C"}
